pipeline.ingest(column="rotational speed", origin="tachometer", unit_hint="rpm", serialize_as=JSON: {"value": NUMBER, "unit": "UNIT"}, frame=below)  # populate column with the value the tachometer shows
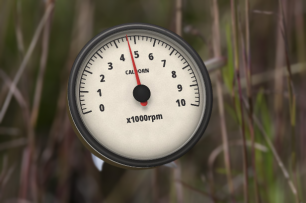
{"value": 4600, "unit": "rpm"}
